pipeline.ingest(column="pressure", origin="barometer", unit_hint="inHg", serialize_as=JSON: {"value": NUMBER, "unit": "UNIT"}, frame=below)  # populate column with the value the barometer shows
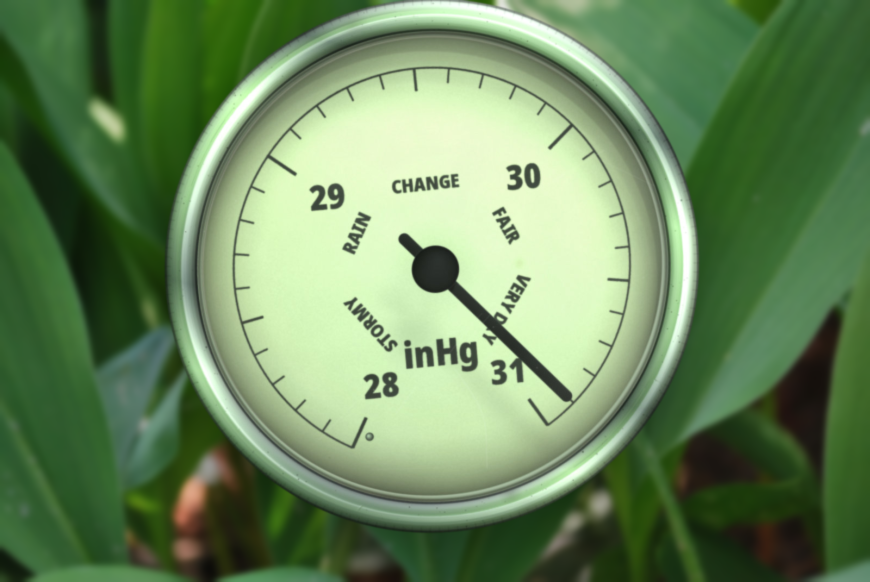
{"value": 30.9, "unit": "inHg"}
